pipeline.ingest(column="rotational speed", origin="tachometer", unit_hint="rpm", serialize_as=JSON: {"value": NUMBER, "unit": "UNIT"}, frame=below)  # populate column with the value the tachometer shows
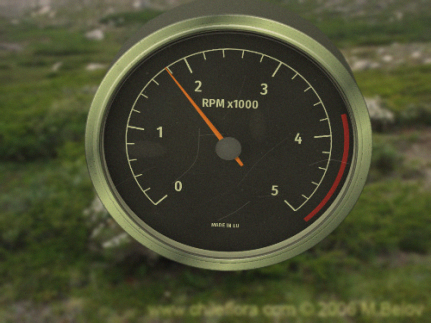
{"value": 1800, "unit": "rpm"}
